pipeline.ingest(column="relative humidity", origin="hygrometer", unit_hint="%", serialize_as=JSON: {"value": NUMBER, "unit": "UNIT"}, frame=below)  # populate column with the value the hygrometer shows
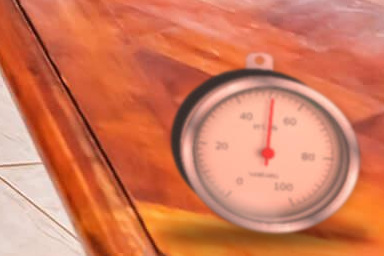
{"value": 50, "unit": "%"}
